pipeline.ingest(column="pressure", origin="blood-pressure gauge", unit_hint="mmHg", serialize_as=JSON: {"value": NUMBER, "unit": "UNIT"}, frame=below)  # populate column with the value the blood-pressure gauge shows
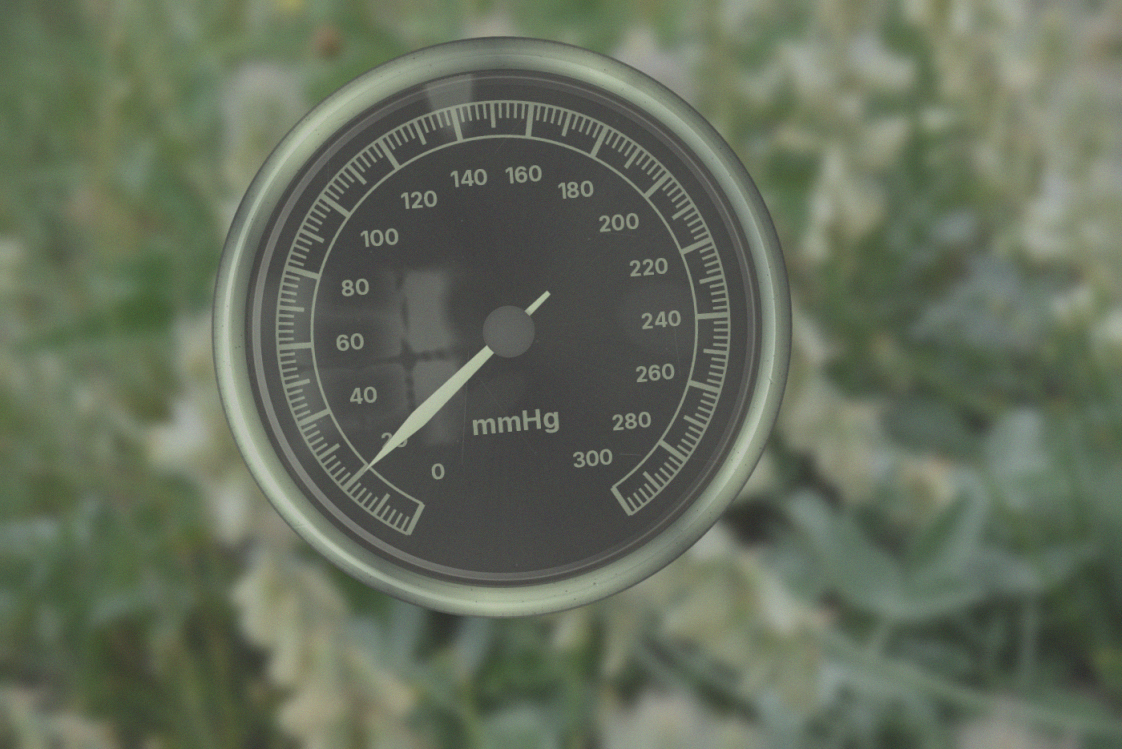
{"value": 20, "unit": "mmHg"}
